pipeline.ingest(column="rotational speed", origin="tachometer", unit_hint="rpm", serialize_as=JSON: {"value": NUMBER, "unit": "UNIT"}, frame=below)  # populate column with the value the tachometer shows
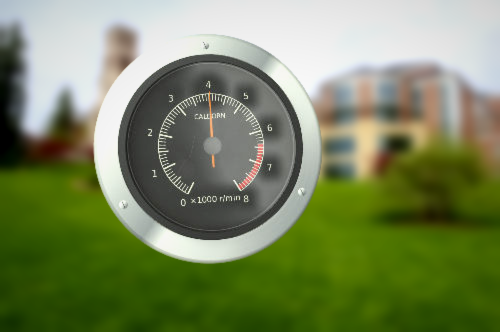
{"value": 4000, "unit": "rpm"}
